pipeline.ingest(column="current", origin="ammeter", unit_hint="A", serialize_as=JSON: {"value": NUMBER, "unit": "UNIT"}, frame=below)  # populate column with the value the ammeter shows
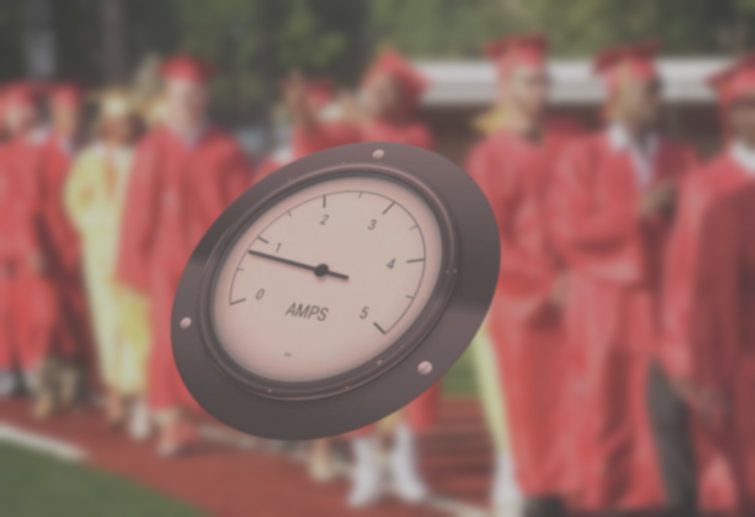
{"value": 0.75, "unit": "A"}
